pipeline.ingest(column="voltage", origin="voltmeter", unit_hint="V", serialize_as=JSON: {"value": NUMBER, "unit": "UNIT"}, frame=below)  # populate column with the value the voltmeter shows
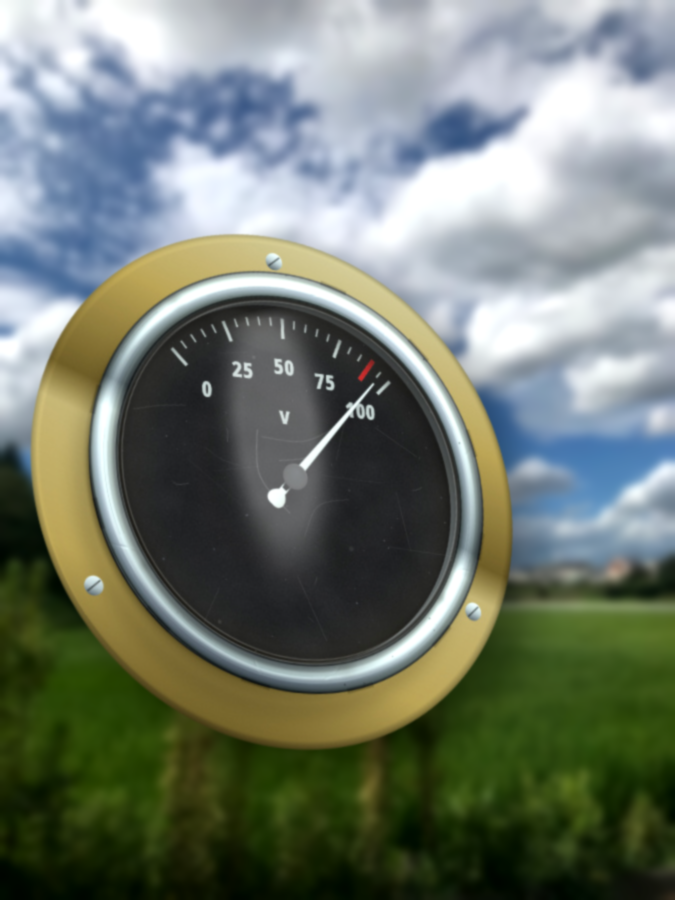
{"value": 95, "unit": "V"}
